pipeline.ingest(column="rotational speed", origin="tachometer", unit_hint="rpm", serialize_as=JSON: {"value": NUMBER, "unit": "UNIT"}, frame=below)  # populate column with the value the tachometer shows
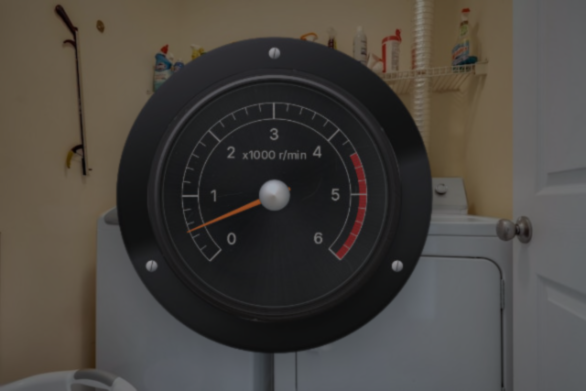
{"value": 500, "unit": "rpm"}
